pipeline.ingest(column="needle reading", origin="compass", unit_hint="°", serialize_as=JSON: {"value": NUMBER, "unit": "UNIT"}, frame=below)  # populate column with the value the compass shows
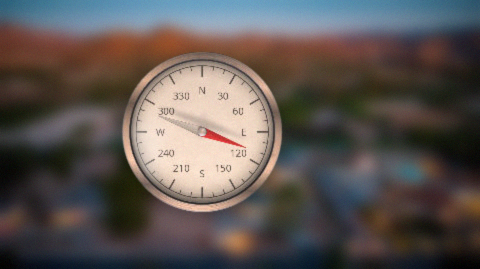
{"value": 110, "unit": "°"}
